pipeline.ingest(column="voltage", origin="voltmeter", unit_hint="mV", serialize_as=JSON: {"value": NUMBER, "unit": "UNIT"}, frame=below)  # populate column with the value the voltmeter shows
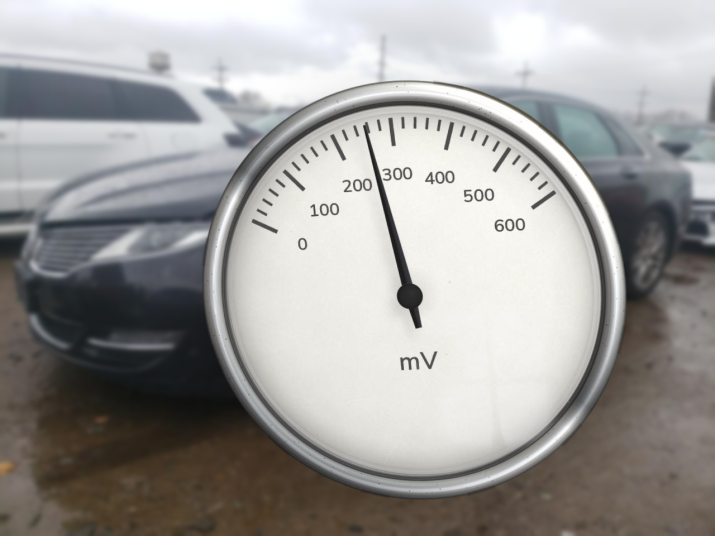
{"value": 260, "unit": "mV"}
